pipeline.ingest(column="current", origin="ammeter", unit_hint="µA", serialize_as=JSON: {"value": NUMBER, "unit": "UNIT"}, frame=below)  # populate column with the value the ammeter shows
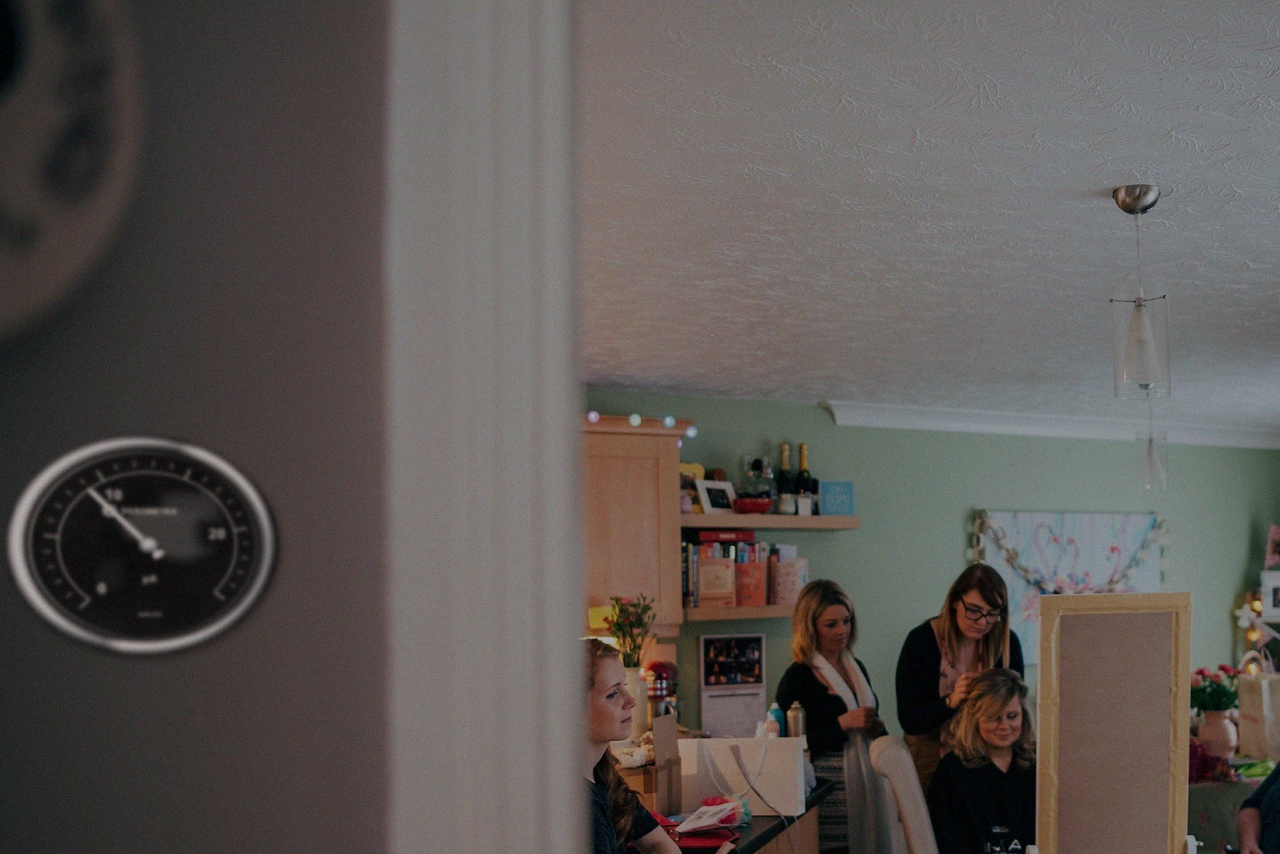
{"value": 9, "unit": "µA"}
